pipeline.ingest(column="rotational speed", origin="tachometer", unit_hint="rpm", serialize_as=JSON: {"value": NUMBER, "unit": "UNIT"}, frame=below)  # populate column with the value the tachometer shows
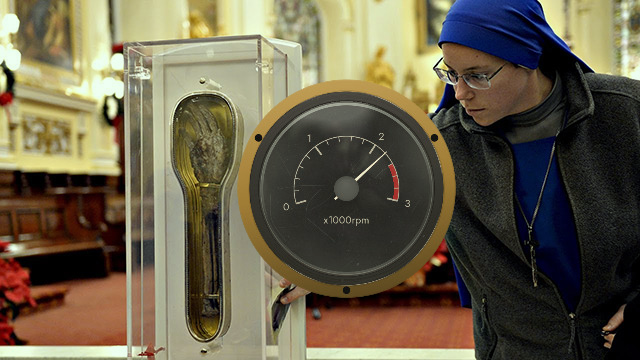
{"value": 2200, "unit": "rpm"}
